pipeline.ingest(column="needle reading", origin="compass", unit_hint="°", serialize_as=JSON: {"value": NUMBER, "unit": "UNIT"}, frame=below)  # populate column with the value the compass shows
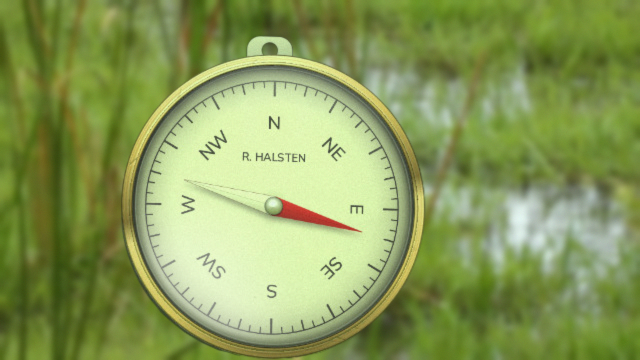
{"value": 105, "unit": "°"}
